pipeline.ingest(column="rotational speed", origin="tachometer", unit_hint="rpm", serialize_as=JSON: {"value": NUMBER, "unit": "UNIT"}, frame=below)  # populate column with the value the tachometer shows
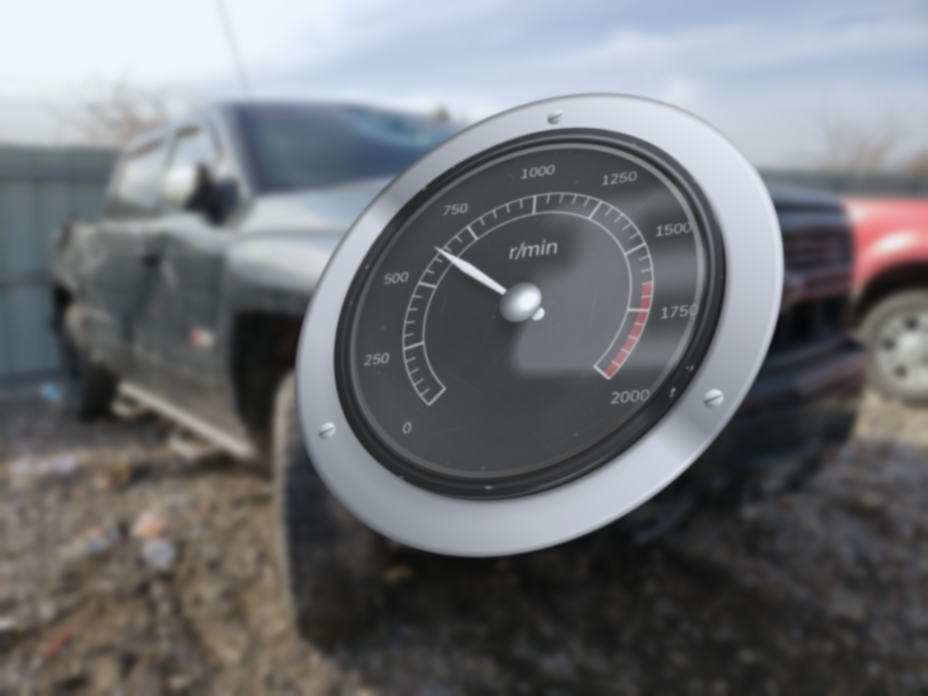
{"value": 625, "unit": "rpm"}
